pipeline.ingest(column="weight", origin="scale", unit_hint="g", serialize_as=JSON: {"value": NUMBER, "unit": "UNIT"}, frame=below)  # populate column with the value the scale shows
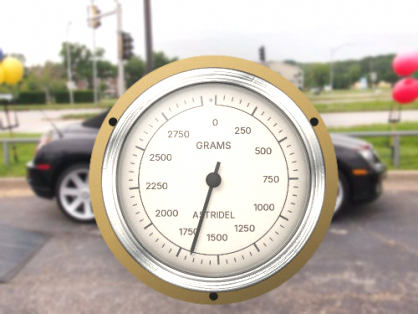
{"value": 1675, "unit": "g"}
